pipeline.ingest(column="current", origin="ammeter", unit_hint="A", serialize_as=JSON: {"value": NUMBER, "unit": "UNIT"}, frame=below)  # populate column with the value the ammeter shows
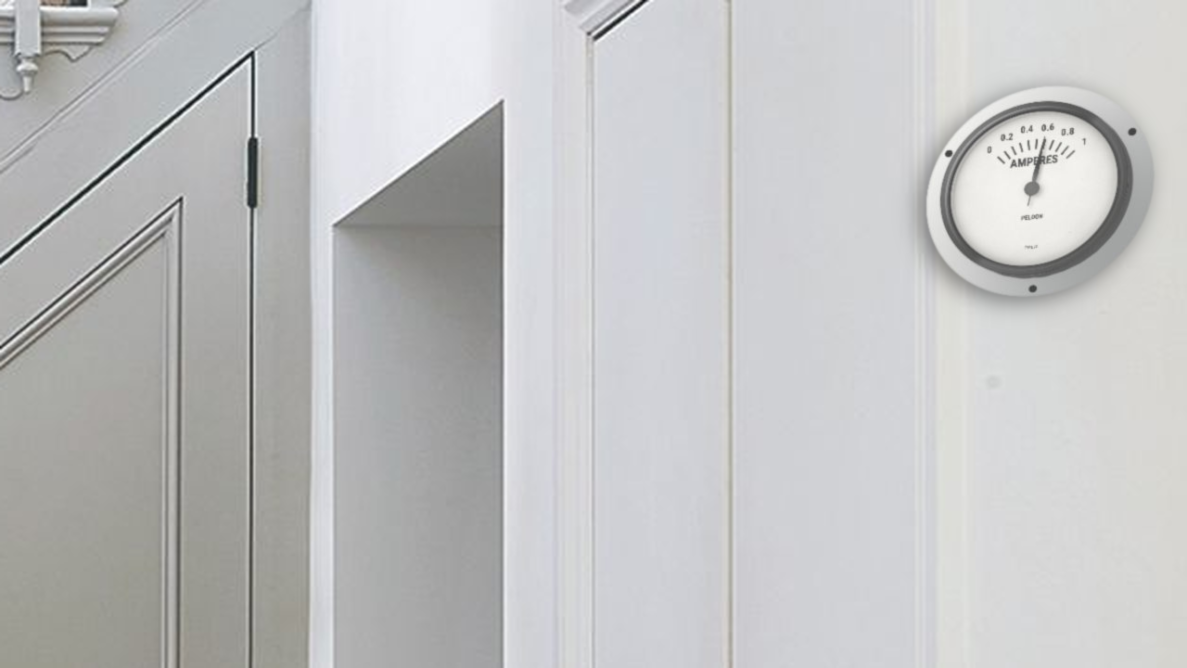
{"value": 0.6, "unit": "A"}
